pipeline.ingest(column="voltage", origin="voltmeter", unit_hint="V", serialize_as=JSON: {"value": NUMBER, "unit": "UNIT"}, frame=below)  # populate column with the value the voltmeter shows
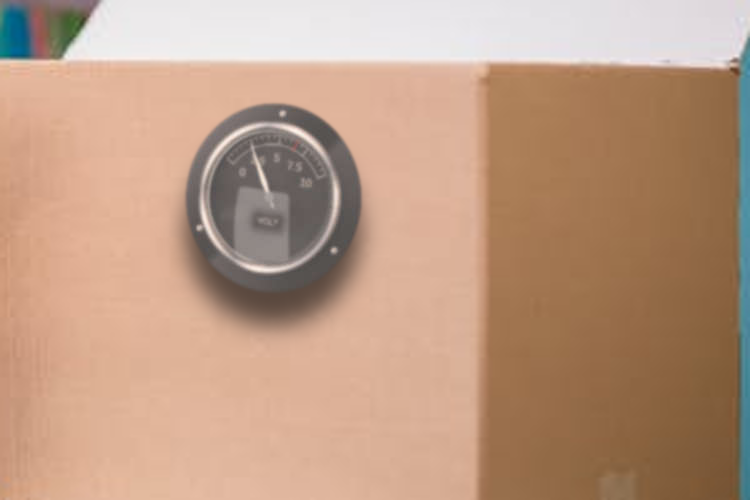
{"value": 2.5, "unit": "V"}
